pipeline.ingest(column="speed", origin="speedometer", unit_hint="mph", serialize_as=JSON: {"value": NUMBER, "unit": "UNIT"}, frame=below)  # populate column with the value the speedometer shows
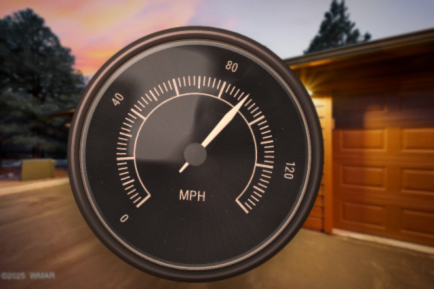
{"value": 90, "unit": "mph"}
